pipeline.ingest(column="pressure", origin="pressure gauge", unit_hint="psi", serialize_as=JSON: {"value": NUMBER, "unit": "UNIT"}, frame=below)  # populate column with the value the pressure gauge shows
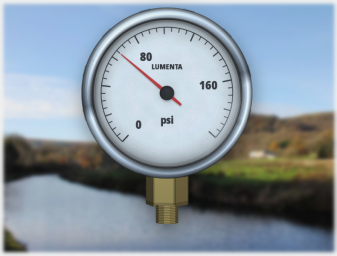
{"value": 65, "unit": "psi"}
